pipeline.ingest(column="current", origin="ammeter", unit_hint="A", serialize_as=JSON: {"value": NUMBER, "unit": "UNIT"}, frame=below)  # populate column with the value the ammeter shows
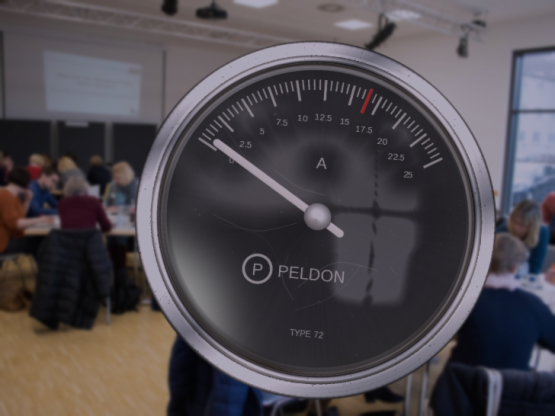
{"value": 0.5, "unit": "A"}
